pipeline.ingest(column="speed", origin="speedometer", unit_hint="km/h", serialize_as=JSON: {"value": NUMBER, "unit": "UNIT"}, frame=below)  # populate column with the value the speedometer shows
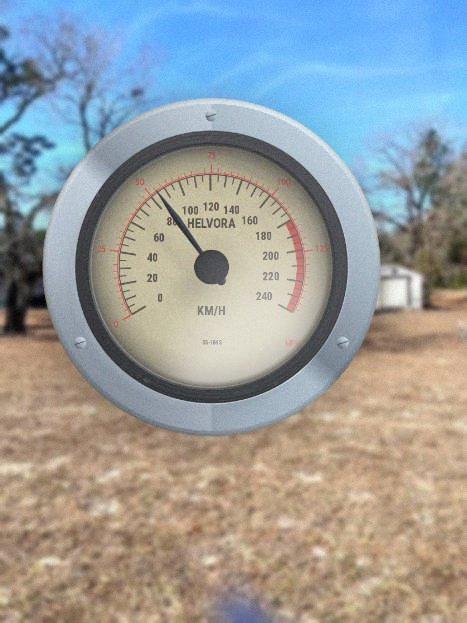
{"value": 85, "unit": "km/h"}
